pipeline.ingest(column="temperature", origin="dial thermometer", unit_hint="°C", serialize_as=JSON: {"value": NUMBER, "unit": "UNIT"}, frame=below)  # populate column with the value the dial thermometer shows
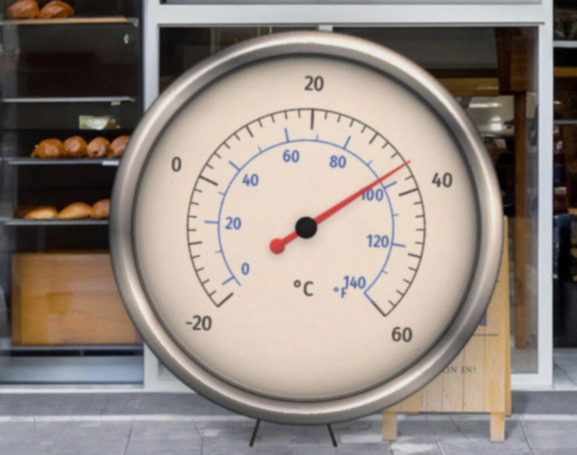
{"value": 36, "unit": "°C"}
